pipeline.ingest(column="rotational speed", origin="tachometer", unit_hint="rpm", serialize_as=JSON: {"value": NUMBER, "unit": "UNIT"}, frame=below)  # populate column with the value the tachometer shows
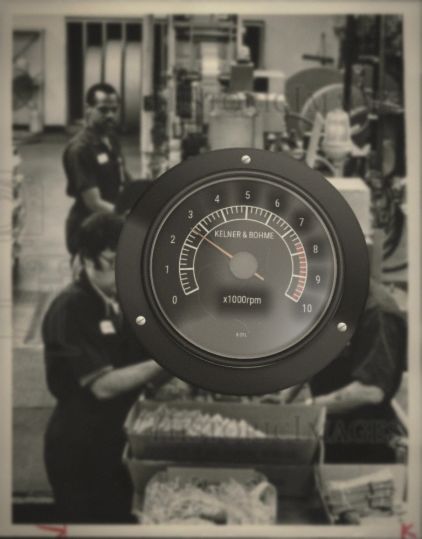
{"value": 2600, "unit": "rpm"}
